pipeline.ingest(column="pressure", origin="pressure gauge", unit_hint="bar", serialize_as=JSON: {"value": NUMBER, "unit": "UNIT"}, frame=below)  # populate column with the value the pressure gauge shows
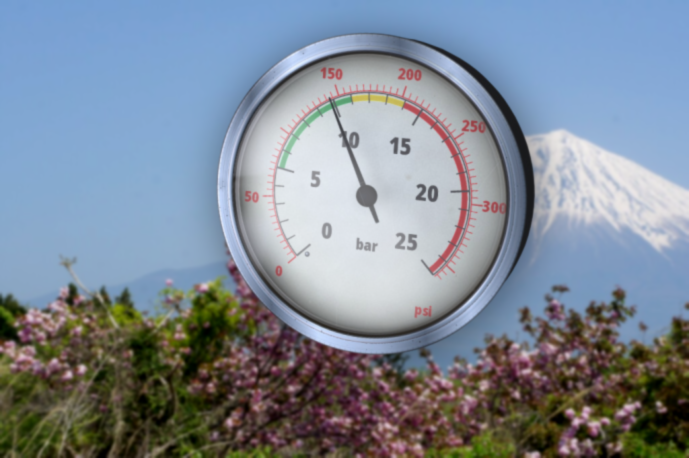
{"value": 10, "unit": "bar"}
